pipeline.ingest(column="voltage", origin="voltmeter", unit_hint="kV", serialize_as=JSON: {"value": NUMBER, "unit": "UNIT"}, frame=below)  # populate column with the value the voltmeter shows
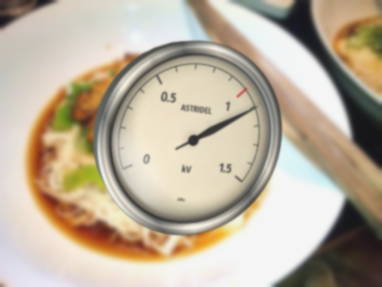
{"value": 1.1, "unit": "kV"}
